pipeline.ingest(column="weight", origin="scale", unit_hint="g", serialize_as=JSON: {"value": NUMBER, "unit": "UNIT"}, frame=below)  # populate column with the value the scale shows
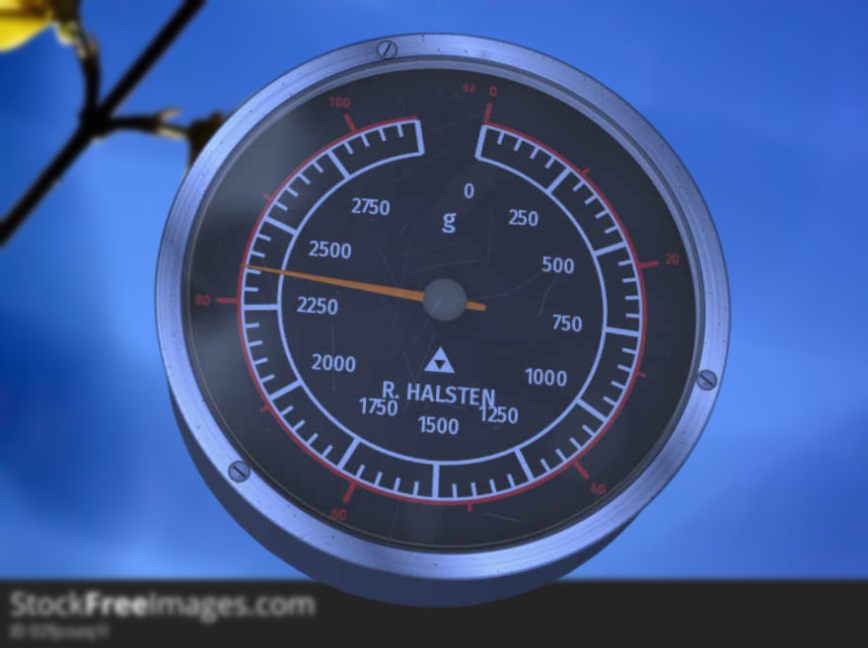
{"value": 2350, "unit": "g"}
